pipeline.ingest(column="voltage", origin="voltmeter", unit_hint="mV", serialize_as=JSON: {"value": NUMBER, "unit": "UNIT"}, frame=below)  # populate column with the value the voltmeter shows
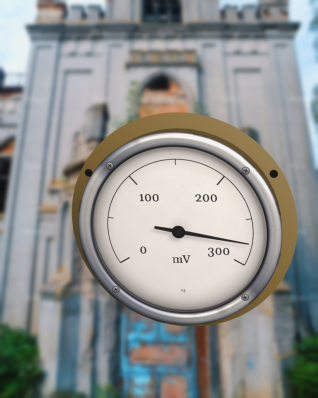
{"value": 275, "unit": "mV"}
